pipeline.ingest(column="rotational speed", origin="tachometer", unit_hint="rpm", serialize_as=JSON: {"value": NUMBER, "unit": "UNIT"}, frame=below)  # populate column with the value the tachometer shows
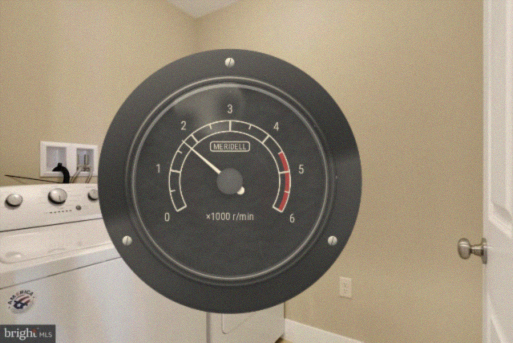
{"value": 1750, "unit": "rpm"}
